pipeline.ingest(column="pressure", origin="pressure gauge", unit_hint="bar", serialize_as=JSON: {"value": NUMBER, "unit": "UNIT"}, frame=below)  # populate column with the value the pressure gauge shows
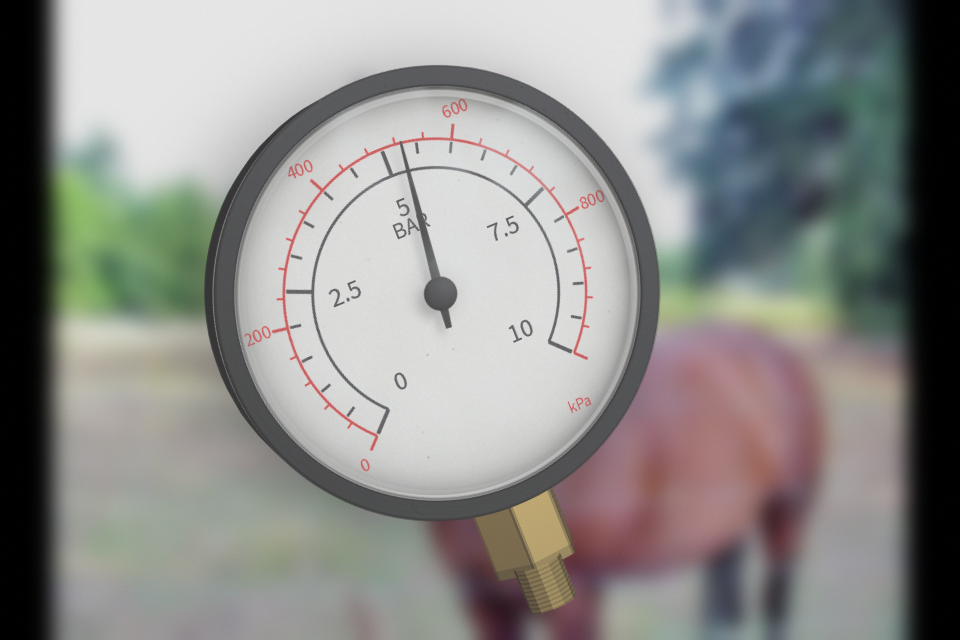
{"value": 5.25, "unit": "bar"}
